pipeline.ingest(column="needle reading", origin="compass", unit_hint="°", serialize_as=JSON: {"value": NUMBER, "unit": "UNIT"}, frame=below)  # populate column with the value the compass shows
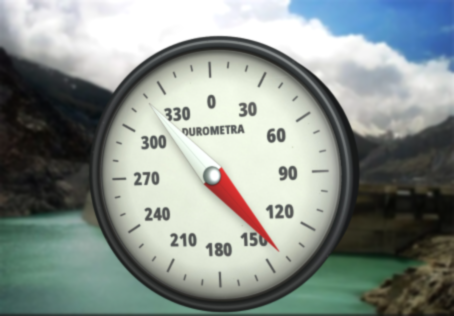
{"value": 140, "unit": "°"}
